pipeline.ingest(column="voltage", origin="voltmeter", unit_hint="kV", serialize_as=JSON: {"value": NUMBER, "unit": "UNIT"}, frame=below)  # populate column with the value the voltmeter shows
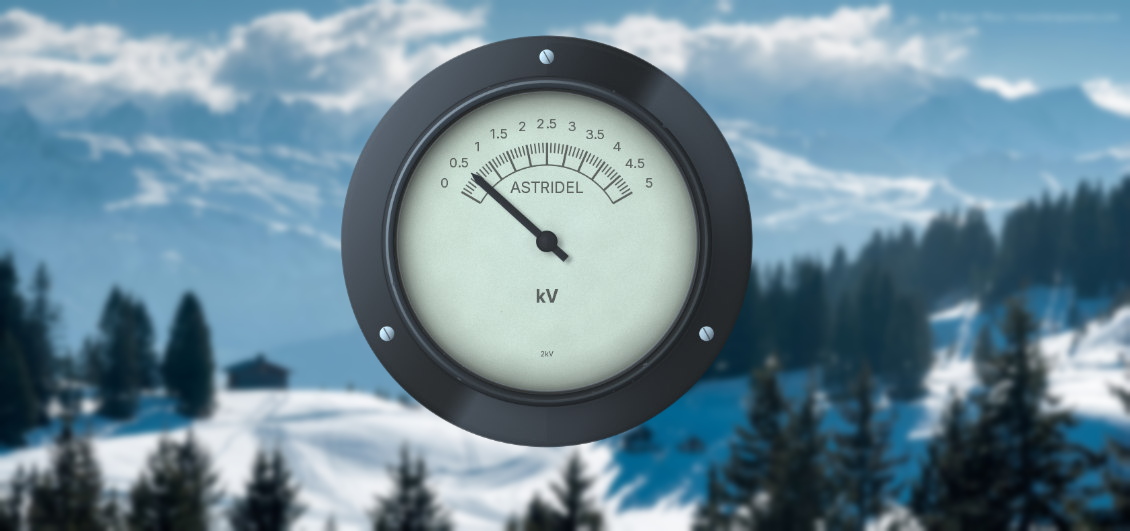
{"value": 0.5, "unit": "kV"}
